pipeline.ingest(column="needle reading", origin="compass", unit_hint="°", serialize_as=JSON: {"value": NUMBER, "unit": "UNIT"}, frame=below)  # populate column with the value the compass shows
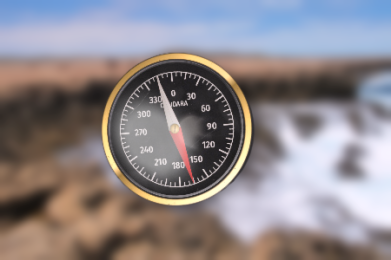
{"value": 165, "unit": "°"}
